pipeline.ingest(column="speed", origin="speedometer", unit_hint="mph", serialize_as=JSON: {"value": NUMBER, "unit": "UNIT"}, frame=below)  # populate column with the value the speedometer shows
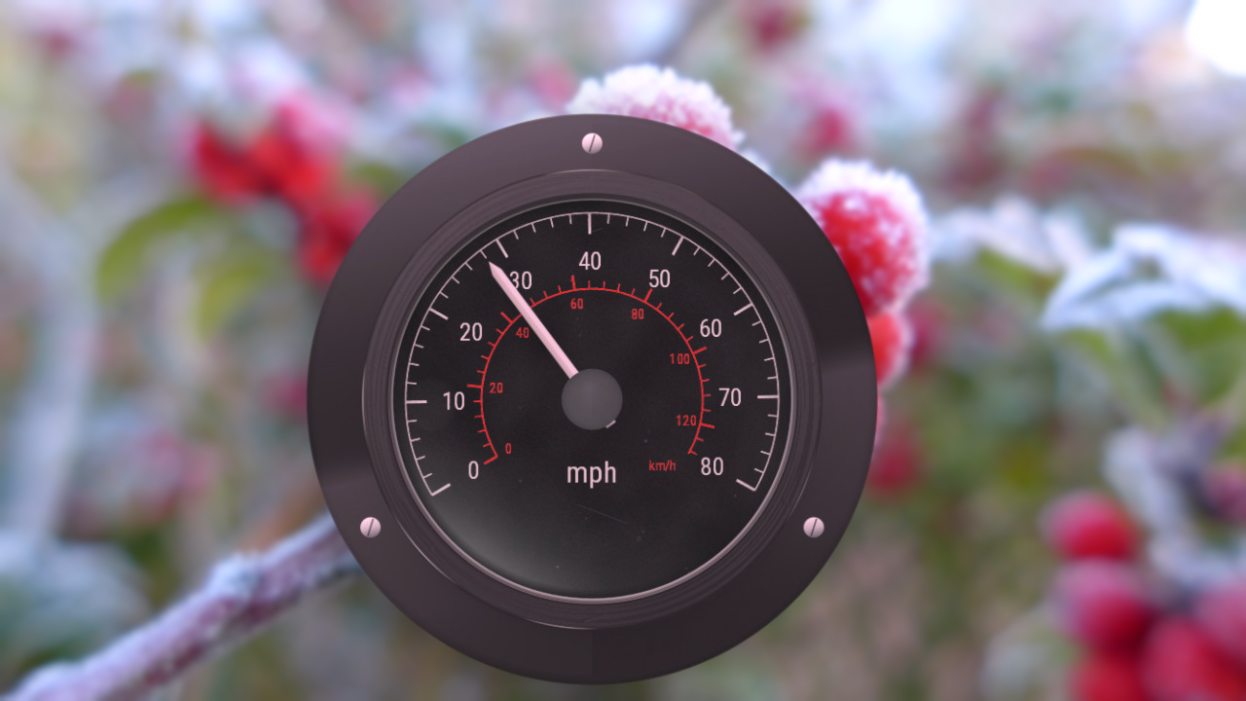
{"value": 28, "unit": "mph"}
